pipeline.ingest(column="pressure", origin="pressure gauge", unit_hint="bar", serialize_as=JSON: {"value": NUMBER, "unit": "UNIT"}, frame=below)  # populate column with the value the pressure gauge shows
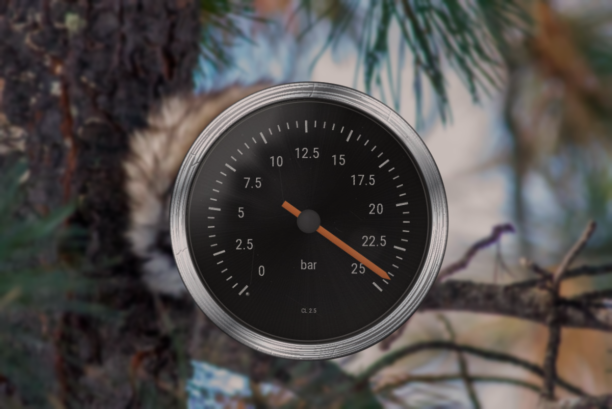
{"value": 24.25, "unit": "bar"}
